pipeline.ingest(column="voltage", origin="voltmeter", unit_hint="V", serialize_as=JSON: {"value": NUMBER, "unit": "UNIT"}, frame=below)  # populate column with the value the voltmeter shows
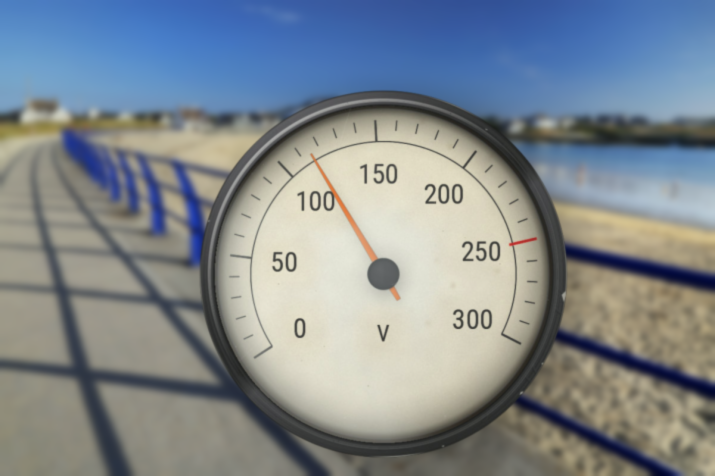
{"value": 115, "unit": "V"}
